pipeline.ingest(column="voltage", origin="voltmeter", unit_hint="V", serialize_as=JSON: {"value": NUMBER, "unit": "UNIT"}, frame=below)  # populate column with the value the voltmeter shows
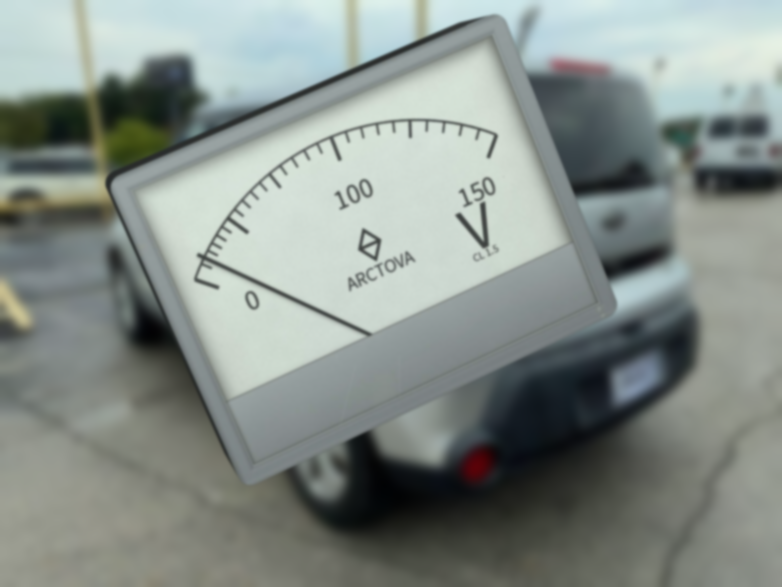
{"value": 25, "unit": "V"}
